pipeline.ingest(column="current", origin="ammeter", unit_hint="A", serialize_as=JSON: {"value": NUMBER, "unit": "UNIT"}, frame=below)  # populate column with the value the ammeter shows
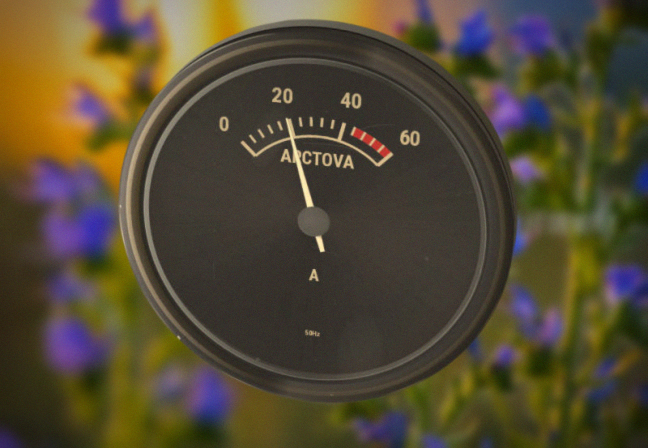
{"value": 20, "unit": "A"}
